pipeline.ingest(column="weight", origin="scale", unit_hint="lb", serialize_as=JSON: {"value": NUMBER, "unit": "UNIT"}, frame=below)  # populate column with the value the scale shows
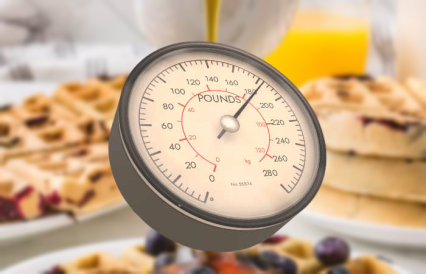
{"value": 184, "unit": "lb"}
